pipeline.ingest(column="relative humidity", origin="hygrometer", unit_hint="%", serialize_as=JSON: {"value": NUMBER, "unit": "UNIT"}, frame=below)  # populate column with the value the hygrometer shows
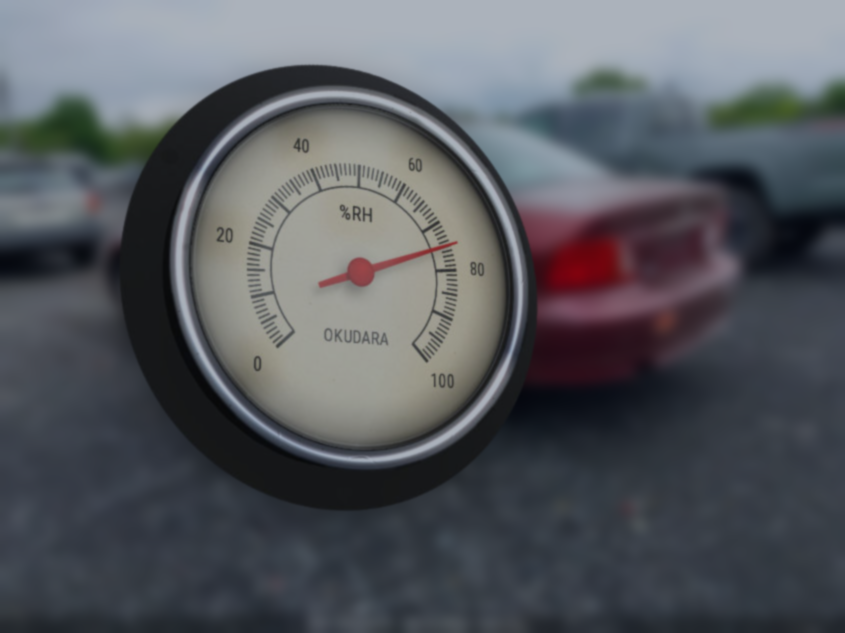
{"value": 75, "unit": "%"}
